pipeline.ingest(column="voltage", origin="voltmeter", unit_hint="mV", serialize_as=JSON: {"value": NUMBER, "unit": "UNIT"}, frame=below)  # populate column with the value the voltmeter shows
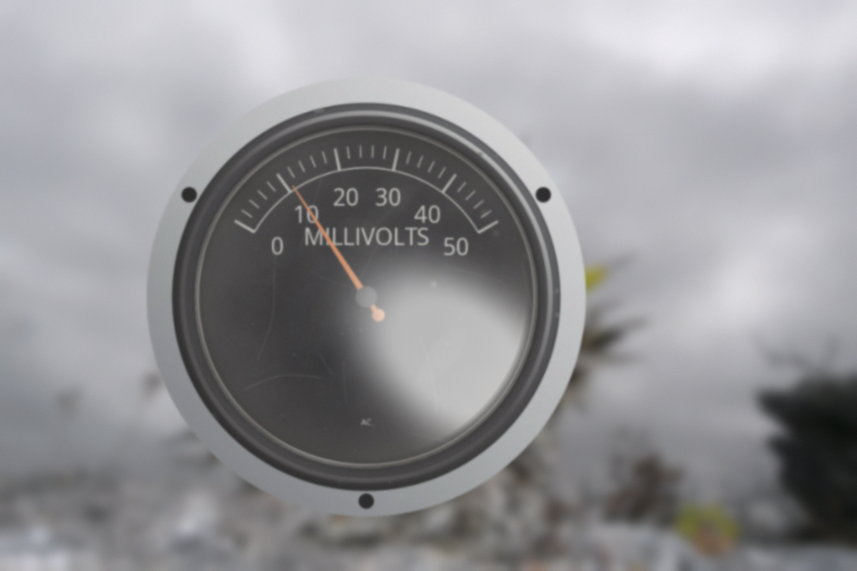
{"value": 11, "unit": "mV"}
